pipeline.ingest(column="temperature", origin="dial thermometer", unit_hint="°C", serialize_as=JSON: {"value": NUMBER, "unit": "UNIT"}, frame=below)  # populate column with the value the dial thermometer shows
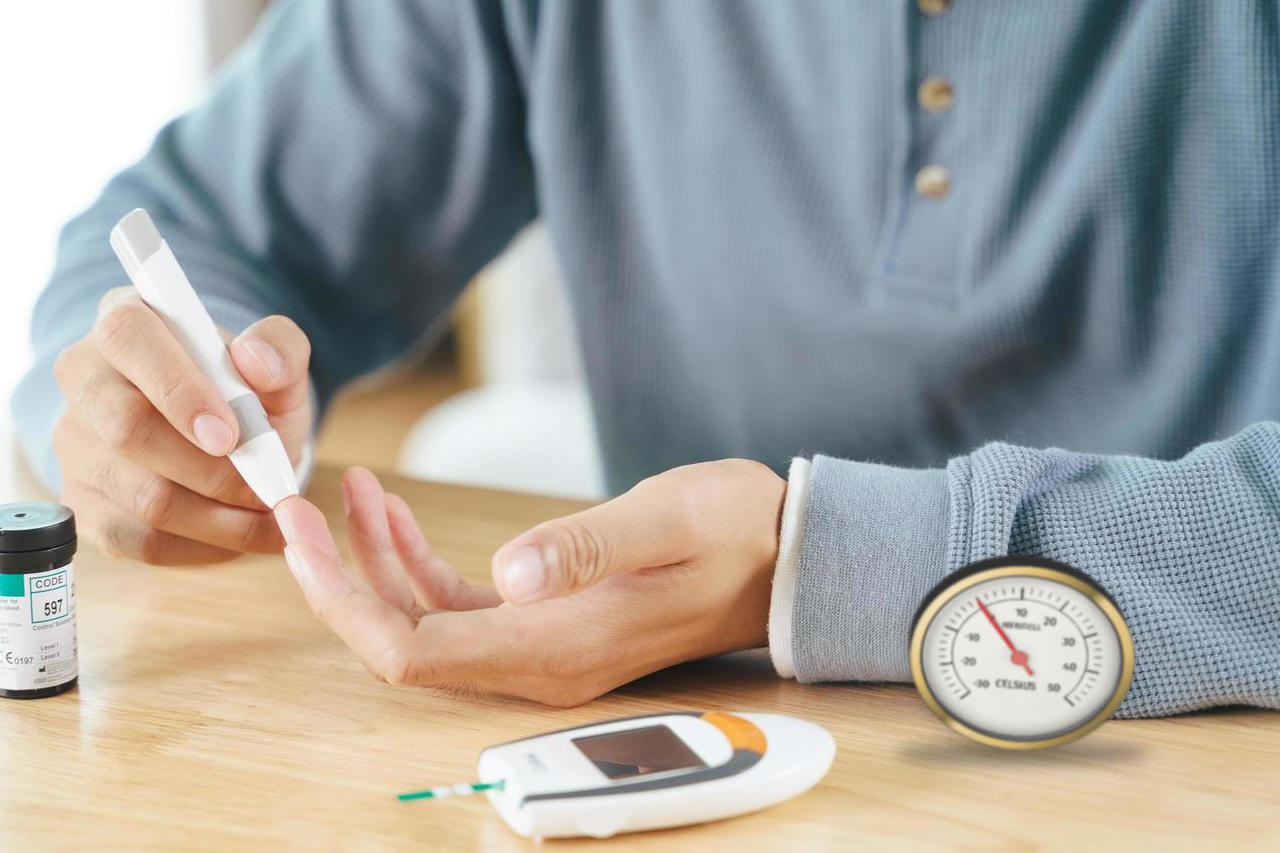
{"value": 0, "unit": "°C"}
